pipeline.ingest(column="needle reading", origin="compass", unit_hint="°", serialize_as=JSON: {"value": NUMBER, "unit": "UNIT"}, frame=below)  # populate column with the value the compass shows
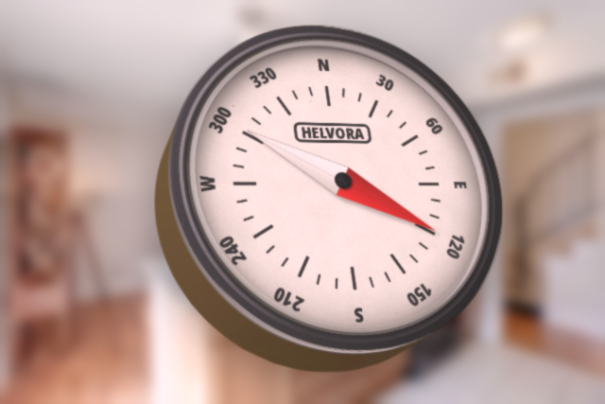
{"value": 120, "unit": "°"}
